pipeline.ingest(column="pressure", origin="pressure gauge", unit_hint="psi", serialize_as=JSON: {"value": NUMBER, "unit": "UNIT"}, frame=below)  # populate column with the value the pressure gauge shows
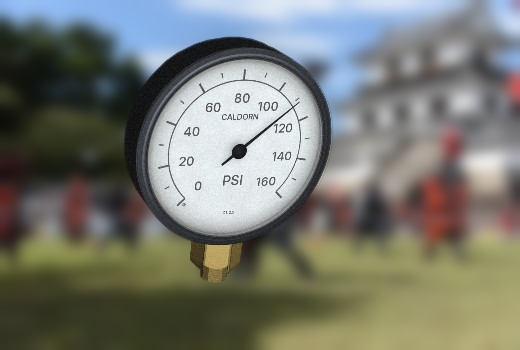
{"value": 110, "unit": "psi"}
